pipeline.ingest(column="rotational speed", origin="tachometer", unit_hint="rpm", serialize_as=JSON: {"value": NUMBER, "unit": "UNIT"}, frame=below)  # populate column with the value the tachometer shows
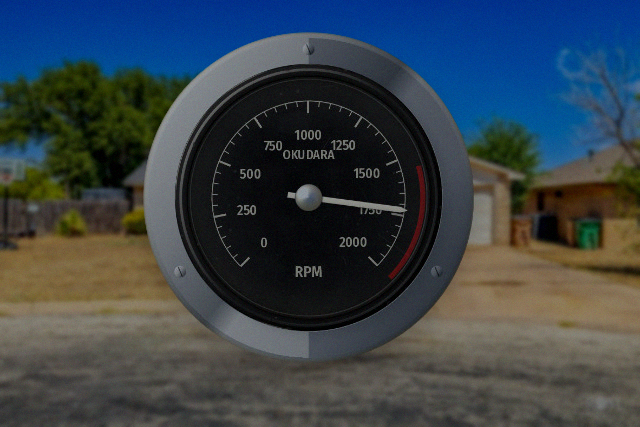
{"value": 1725, "unit": "rpm"}
